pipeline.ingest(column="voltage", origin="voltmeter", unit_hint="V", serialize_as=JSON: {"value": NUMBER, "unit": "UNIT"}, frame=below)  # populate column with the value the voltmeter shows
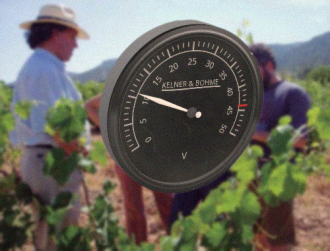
{"value": 11, "unit": "V"}
